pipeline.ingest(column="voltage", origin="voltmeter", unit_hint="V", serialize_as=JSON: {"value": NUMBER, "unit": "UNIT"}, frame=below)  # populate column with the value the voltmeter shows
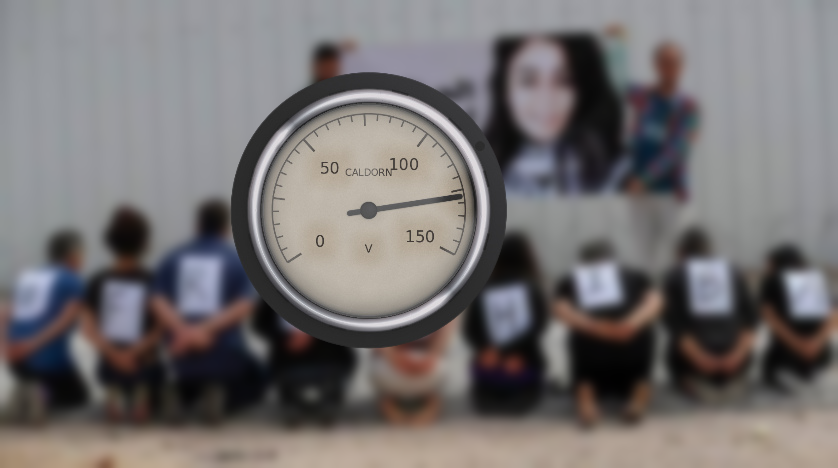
{"value": 127.5, "unit": "V"}
